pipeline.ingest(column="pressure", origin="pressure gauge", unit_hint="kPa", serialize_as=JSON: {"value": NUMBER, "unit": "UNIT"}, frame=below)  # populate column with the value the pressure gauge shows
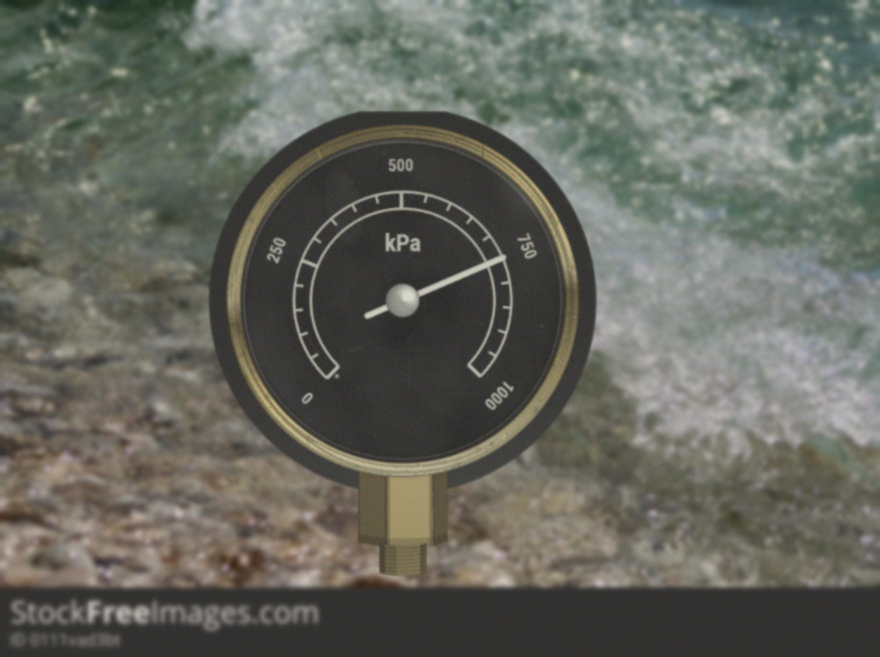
{"value": 750, "unit": "kPa"}
